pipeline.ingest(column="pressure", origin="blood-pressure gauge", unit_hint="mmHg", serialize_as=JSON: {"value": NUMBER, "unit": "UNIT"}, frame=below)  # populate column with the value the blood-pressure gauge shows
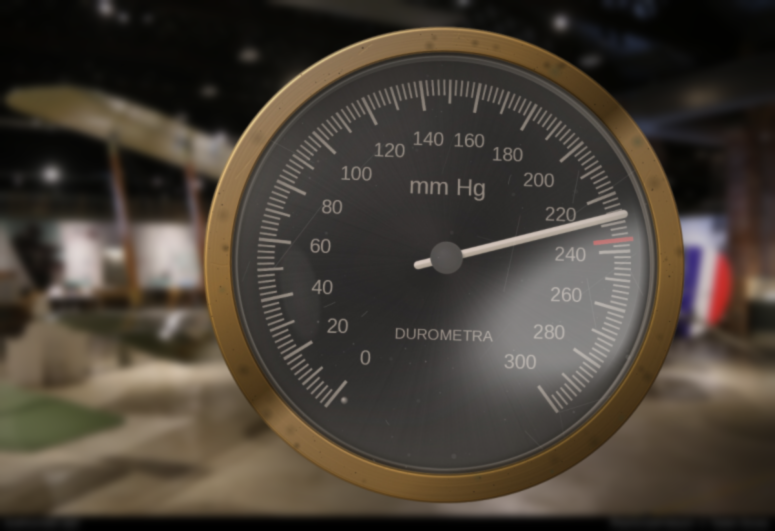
{"value": 228, "unit": "mmHg"}
